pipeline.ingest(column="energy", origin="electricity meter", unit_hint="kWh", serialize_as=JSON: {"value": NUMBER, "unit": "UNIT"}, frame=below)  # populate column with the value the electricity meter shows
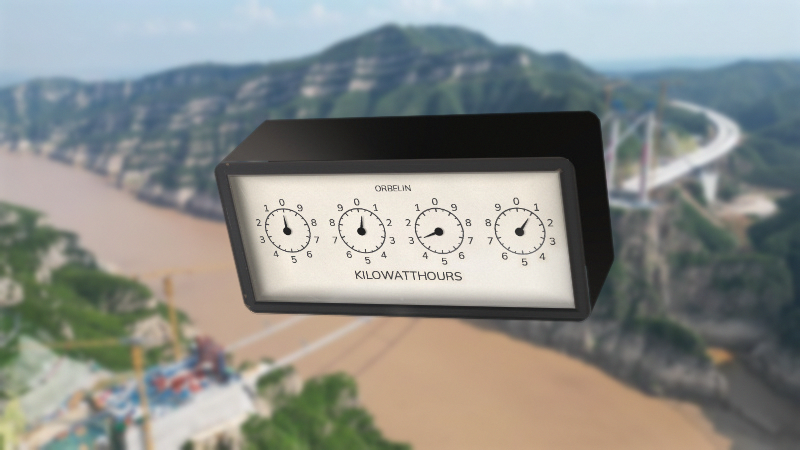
{"value": 31, "unit": "kWh"}
